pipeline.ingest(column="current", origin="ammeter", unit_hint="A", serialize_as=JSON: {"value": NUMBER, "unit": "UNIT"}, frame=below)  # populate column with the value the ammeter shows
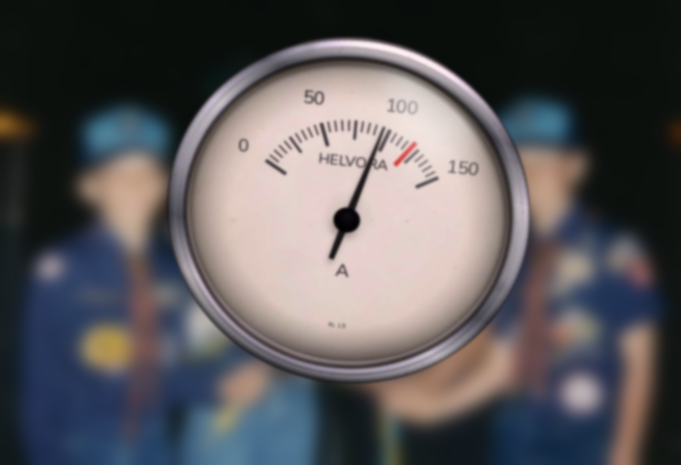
{"value": 95, "unit": "A"}
